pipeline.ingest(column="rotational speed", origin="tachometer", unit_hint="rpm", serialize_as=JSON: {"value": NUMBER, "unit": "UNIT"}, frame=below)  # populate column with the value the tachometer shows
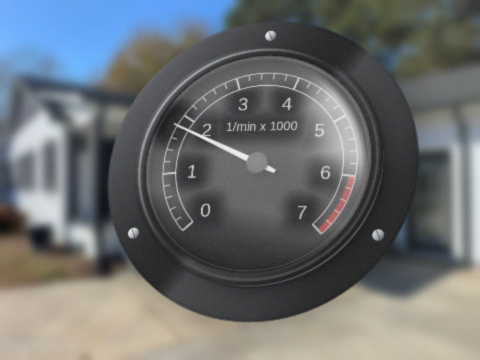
{"value": 1800, "unit": "rpm"}
